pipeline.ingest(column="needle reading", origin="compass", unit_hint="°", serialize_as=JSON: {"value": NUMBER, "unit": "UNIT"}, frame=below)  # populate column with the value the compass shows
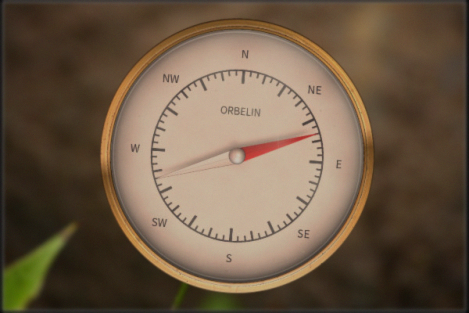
{"value": 70, "unit": "°"}
